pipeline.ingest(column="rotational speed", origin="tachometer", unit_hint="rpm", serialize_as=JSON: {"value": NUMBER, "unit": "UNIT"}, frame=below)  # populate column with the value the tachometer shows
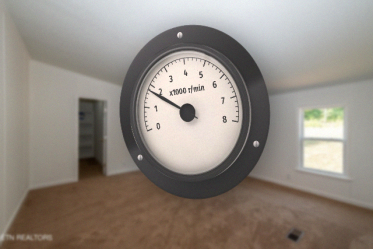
{"value": 1800, "unit": "rpm"}
